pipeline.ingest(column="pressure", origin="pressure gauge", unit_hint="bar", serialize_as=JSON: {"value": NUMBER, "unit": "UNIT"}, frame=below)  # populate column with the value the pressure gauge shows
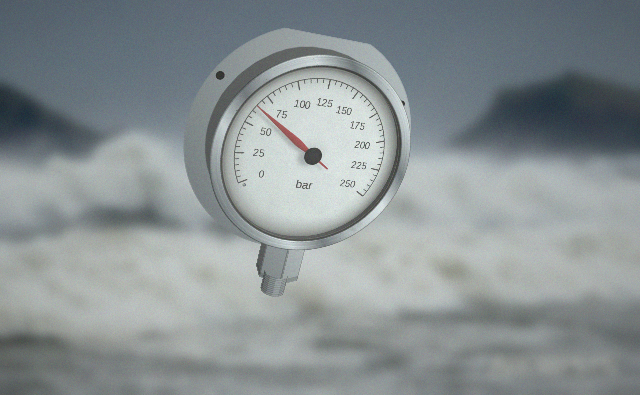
{"value": 65, "unit": "bar"}
